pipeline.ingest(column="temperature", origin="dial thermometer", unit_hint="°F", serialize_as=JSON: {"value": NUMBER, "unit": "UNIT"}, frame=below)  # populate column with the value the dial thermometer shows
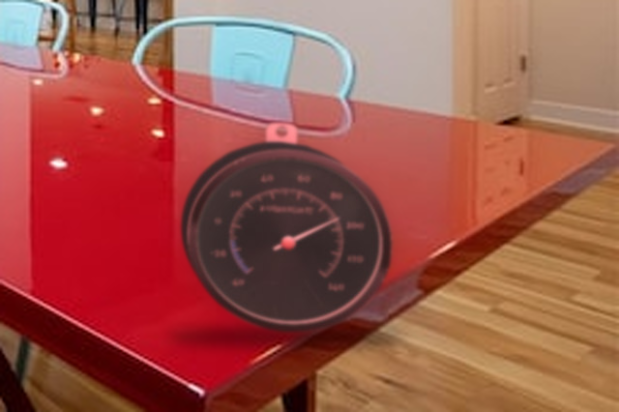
{"value": 90, "unit": "°F"}
